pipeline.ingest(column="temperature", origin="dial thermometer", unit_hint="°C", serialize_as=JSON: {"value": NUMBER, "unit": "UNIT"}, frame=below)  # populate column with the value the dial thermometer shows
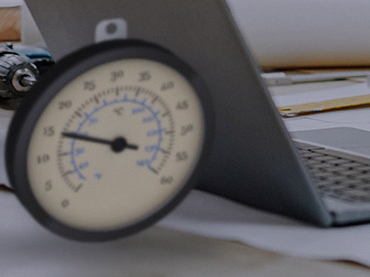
{"value": 15, "unit": "°C"}
